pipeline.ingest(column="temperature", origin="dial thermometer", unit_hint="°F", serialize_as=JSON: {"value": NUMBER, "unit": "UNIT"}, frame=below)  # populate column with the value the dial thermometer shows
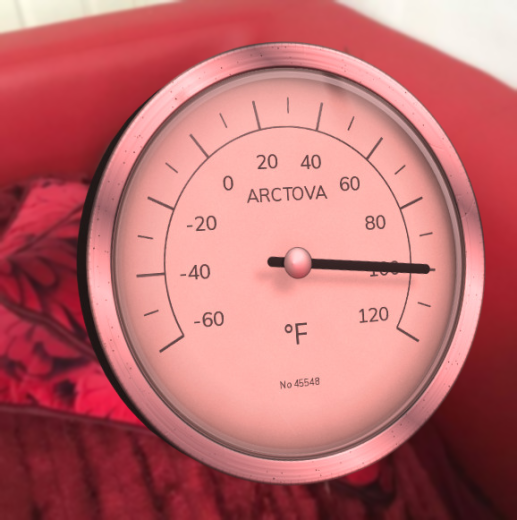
{"value": 100, "unit": "°F"}
